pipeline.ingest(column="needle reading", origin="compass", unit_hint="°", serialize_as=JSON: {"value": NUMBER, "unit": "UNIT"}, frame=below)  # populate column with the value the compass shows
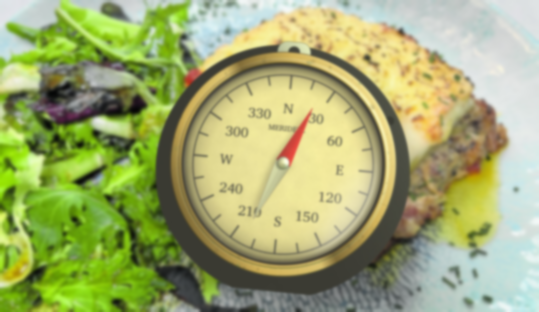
{"value": 22.5, "unit": "°"}
